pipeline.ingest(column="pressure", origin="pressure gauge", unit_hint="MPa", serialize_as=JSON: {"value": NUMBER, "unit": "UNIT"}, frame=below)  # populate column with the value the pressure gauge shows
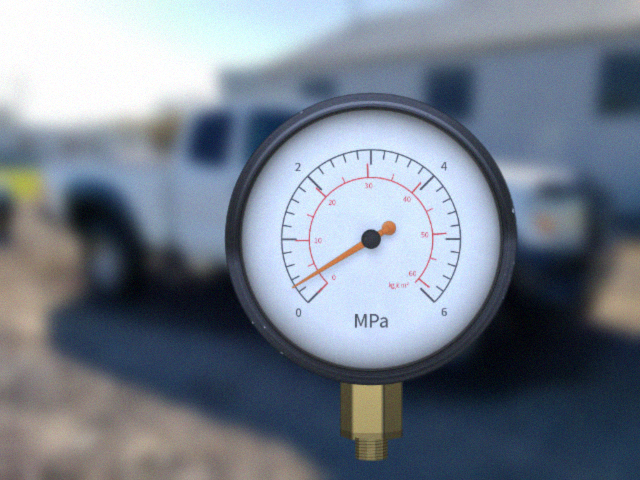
{"value": 0.3, "unit": "MPa"}
